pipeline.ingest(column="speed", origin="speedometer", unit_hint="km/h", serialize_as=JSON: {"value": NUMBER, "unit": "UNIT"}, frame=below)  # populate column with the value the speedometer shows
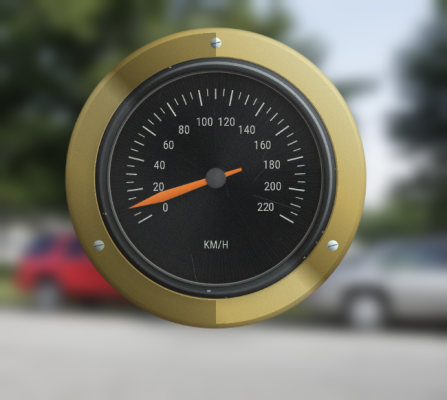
{"value": 10, "unit": "km/h"}
